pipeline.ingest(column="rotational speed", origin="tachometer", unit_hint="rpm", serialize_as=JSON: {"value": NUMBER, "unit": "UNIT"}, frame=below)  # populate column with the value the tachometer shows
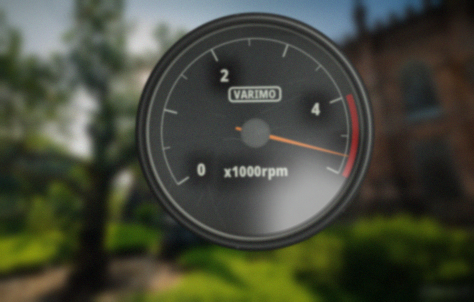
{"value": 4750, "unit": "rpm"}
